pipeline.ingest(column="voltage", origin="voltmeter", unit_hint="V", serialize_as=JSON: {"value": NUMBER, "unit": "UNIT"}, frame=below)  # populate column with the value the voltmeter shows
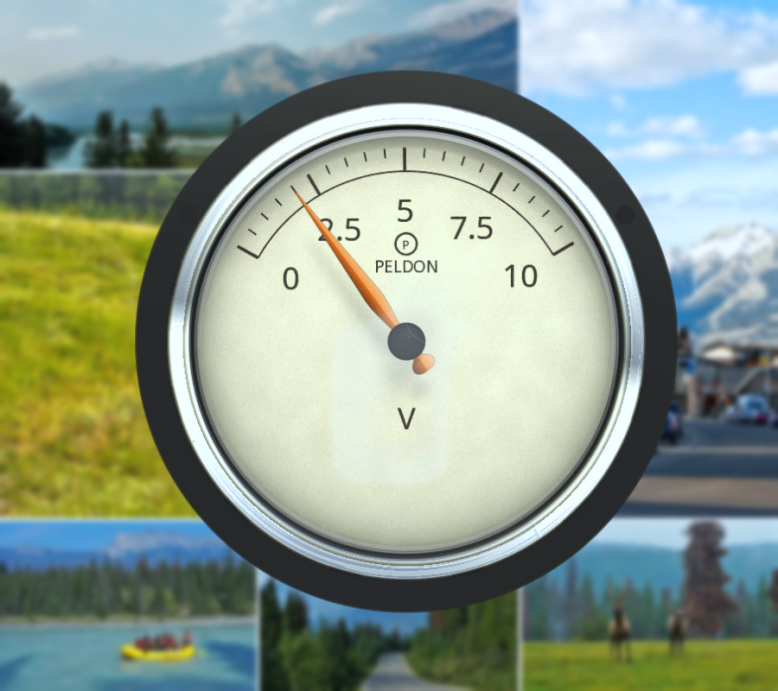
{"value": 2, "unit": "V"}
